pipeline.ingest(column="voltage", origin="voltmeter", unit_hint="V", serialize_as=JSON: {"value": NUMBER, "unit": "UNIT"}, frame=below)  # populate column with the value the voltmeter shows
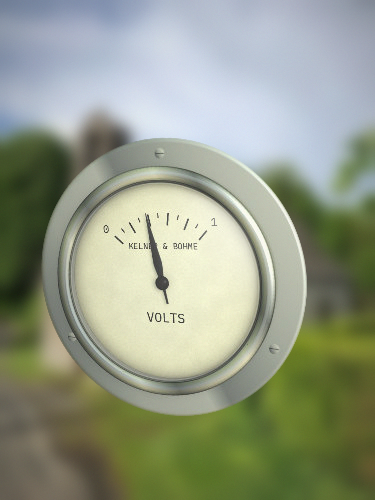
{"value": 0.4, "unit": "V"}
